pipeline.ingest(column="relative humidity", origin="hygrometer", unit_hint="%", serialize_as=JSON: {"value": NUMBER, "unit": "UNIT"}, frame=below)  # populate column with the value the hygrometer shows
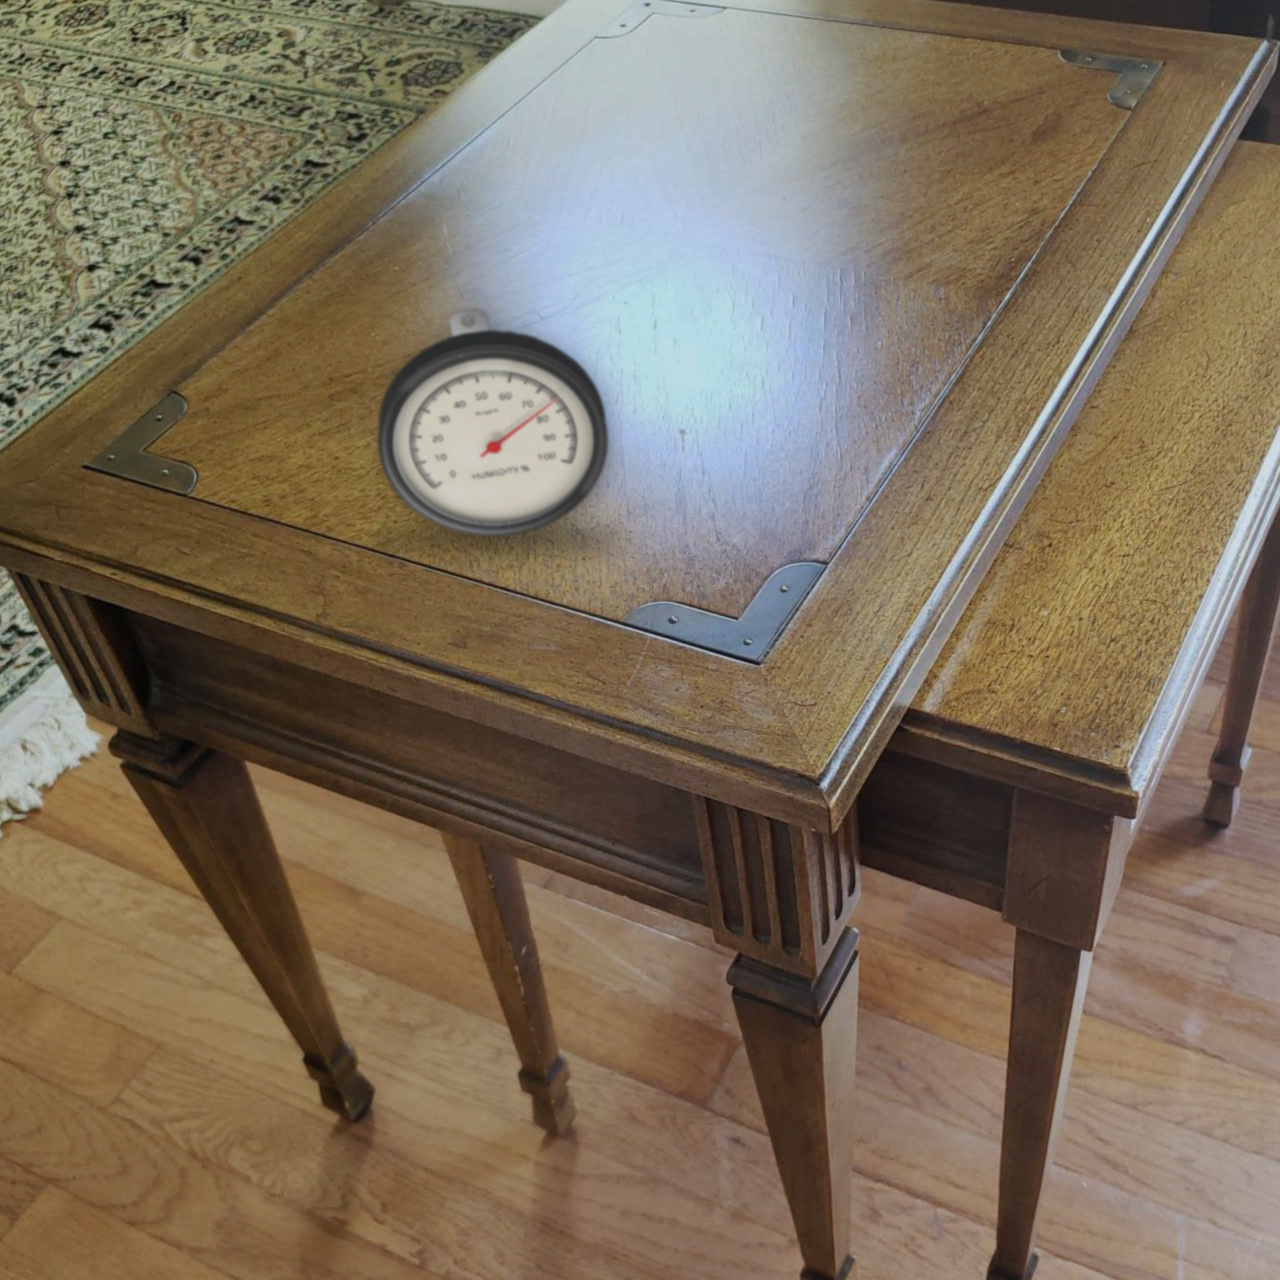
{"value": 75, "unit": "%"}
